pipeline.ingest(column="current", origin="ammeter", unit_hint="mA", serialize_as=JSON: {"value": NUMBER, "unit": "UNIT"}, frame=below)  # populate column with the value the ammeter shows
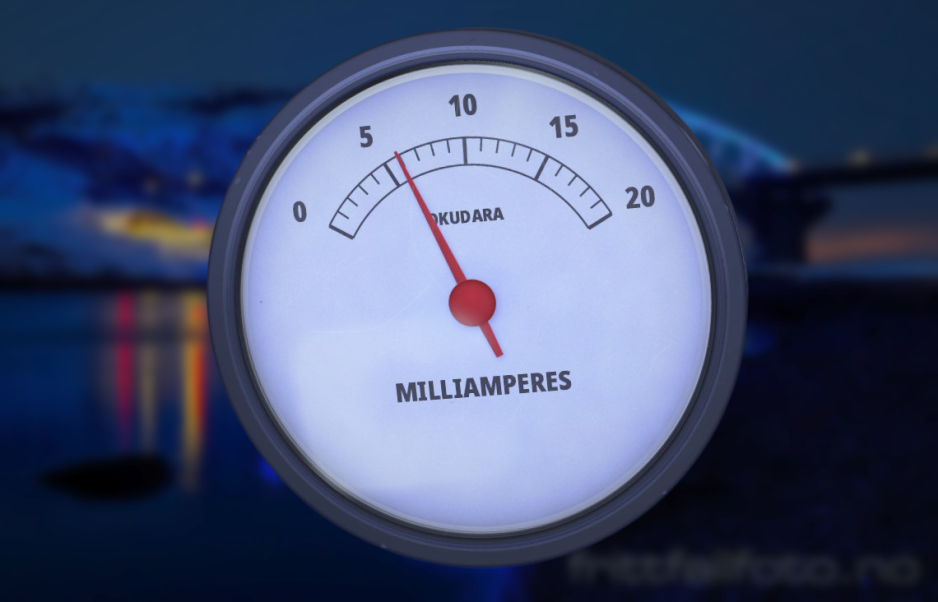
{"value": 6, "unit": "mA"}
